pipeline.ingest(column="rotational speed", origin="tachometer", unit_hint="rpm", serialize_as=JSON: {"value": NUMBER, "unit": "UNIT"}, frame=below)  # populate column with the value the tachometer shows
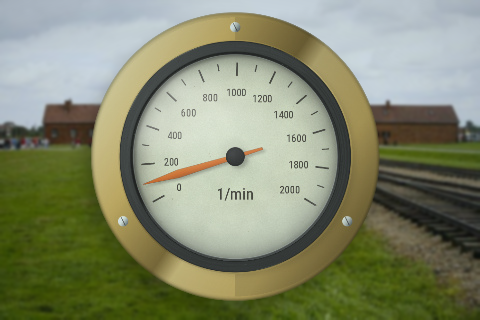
{"value": 100, "unit": "rpm"}
